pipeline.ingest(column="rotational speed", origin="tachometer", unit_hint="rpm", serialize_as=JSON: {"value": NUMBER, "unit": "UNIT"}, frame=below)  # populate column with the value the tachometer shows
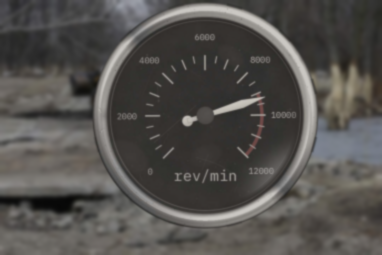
{"value": 9250, "unit": "rpm"}
